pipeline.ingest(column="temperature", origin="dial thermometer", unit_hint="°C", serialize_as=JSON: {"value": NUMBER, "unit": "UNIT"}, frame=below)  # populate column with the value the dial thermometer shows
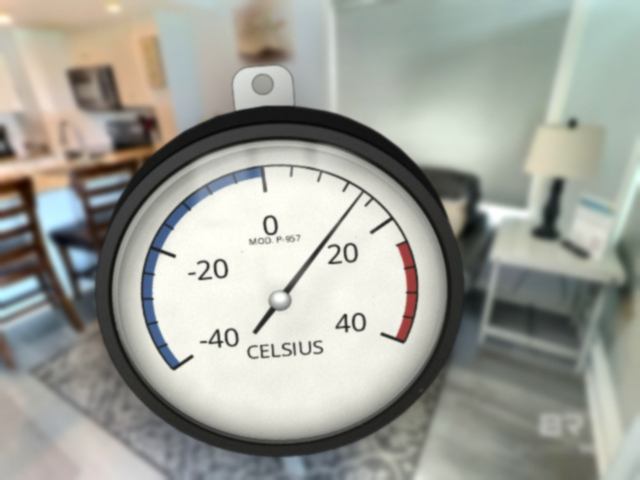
{"value": 14, "unit": "°C"}
